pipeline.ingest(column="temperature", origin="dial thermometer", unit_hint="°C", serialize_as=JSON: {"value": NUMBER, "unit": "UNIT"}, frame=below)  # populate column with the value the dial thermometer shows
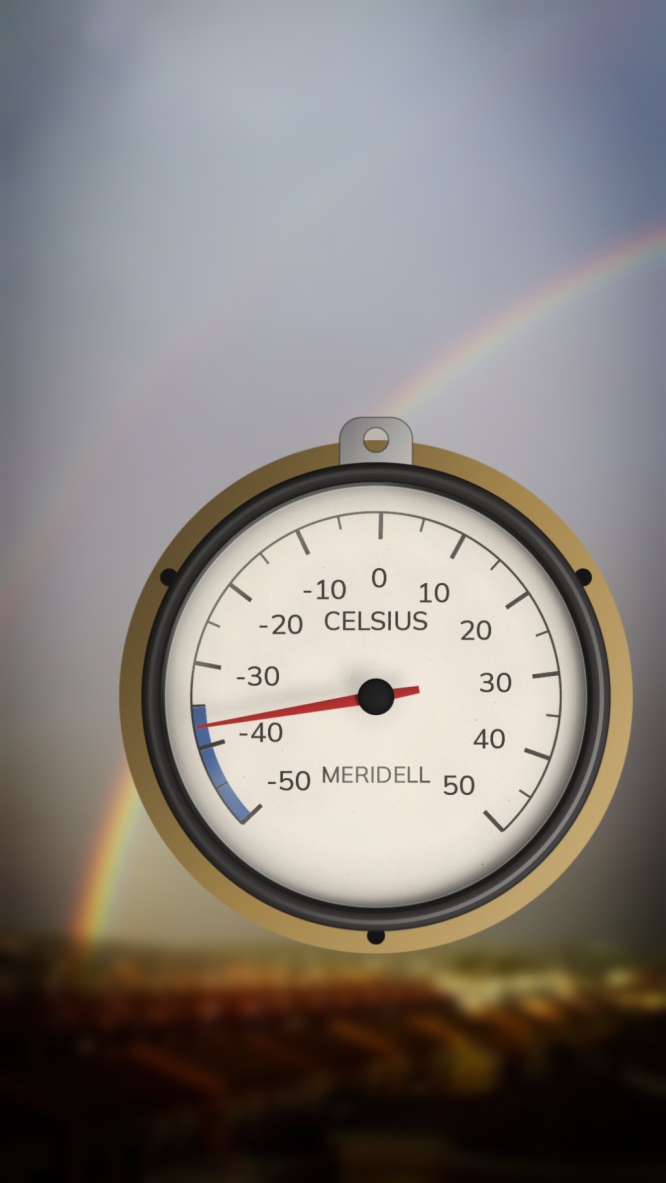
{"value": -37.5, "unit": "°C"}
